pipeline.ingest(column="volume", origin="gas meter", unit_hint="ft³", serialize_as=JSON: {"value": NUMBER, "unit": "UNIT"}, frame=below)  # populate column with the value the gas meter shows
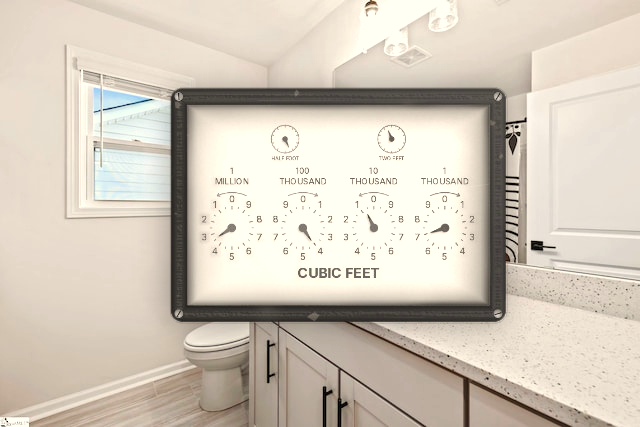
{"value": 340700, "unit": "ft³"}
